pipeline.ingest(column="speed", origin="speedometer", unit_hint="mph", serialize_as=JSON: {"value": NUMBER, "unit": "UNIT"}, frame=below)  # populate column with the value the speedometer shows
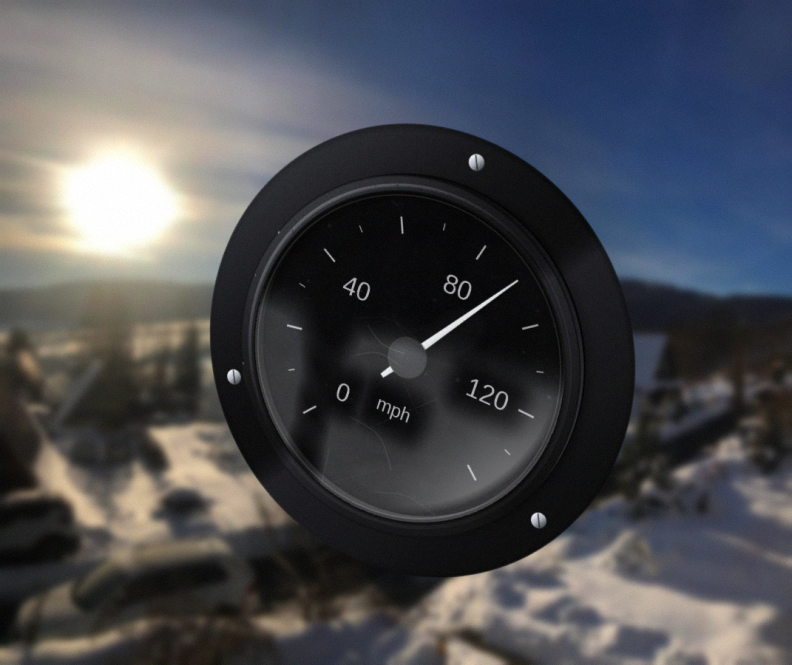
{"value": 90, "unit": "mph"}
